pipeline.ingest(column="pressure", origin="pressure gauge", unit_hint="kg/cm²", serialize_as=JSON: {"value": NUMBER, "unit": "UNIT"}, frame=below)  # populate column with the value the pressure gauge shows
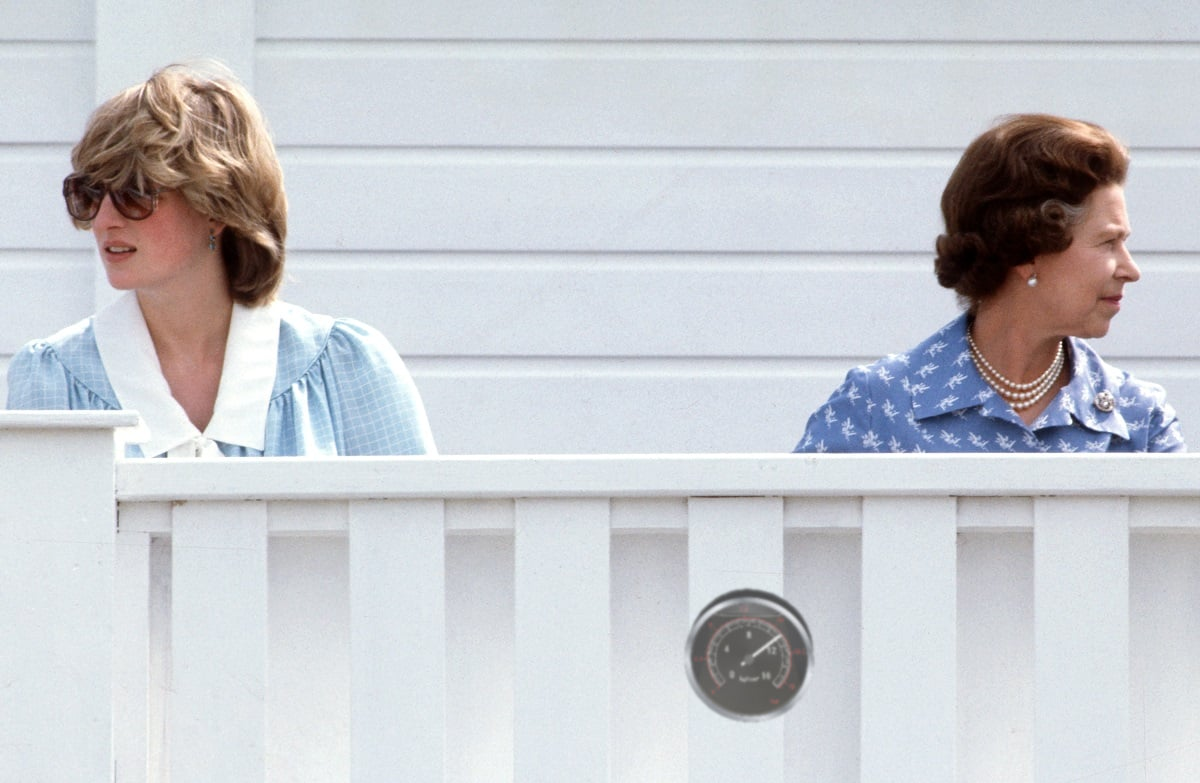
{"value": 11, "unit": "kg/cm²"}
